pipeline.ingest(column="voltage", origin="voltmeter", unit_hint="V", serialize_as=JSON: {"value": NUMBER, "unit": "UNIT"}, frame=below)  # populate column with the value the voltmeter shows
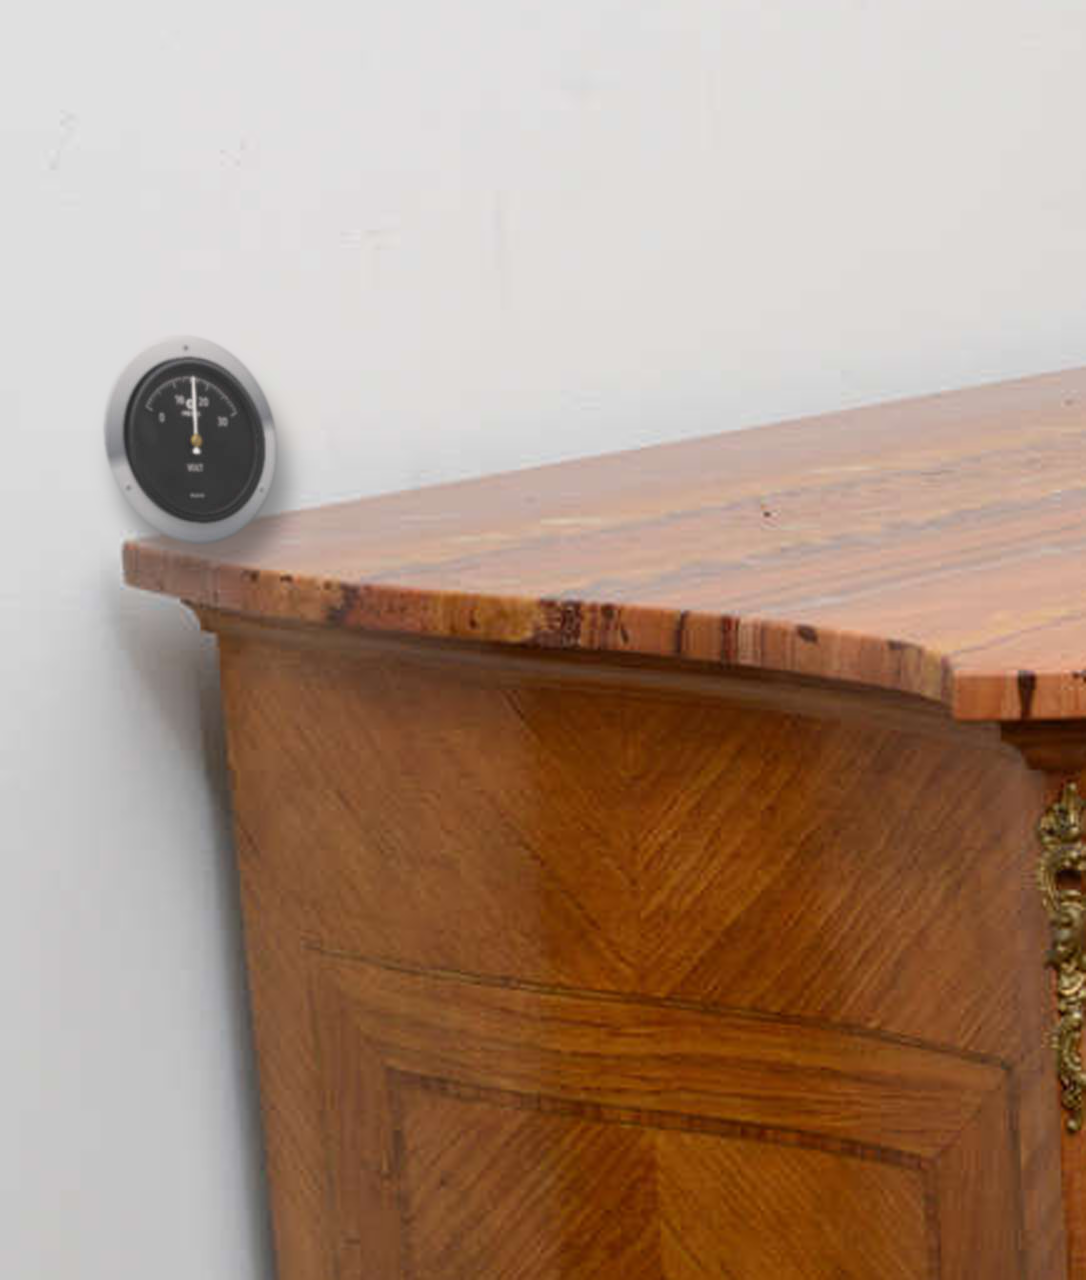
{"value": 15, "unit": "V"}
